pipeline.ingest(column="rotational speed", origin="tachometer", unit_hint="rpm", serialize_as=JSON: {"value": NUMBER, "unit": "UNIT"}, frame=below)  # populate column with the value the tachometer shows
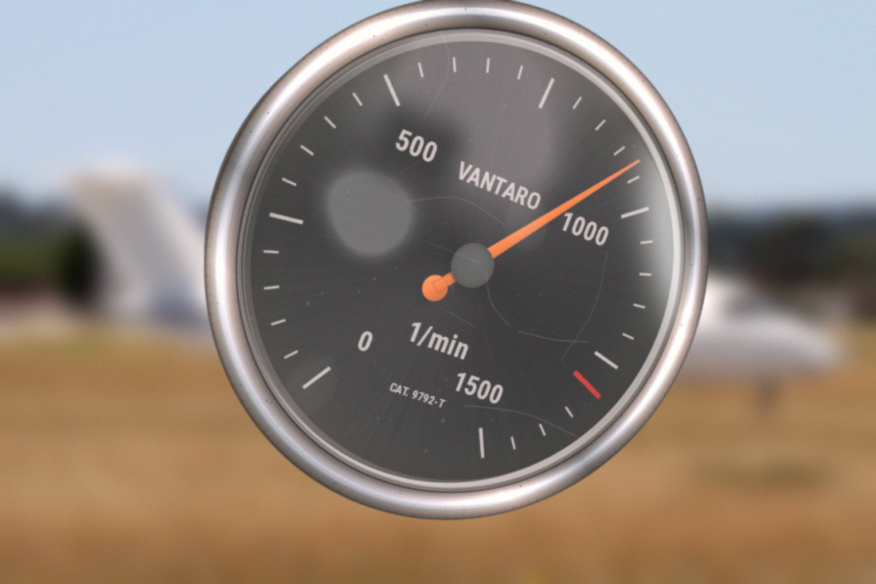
{"value": 925, "unit": "rpm"}
